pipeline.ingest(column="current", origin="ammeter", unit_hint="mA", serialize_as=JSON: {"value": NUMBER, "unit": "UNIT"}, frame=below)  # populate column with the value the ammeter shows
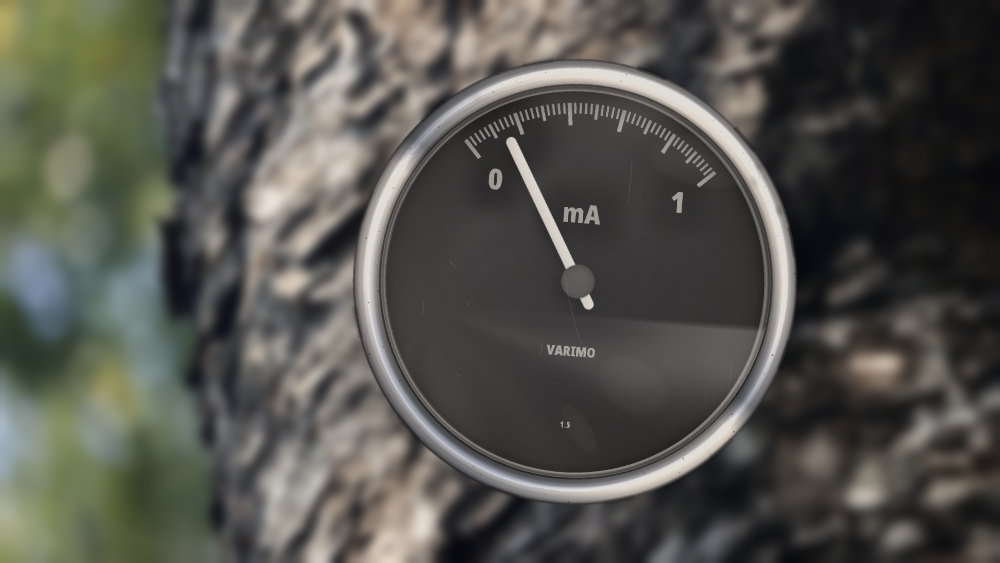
{"value": 0.14, "unit": "mA"}
